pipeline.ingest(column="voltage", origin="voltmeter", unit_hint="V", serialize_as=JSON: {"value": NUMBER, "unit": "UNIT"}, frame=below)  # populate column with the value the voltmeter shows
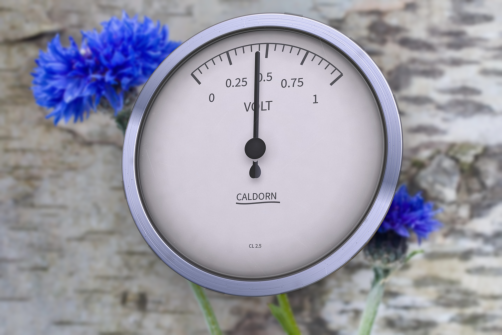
{"value": 0.45, "unit": "V"}
